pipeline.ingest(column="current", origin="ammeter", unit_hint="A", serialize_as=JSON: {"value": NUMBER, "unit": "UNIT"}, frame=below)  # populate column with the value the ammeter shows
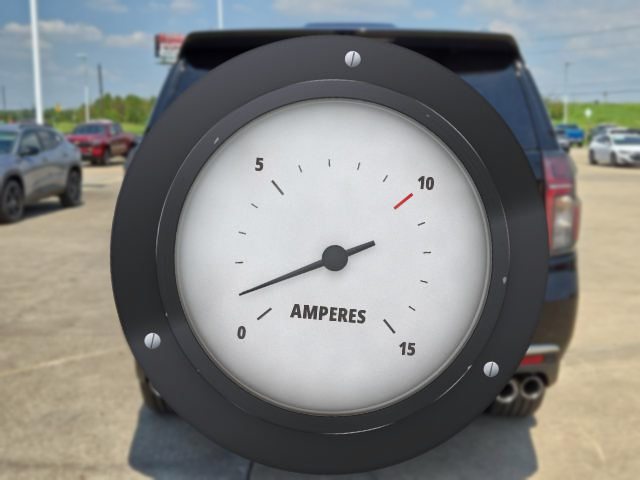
{"value": 1, "unit": "A"}
